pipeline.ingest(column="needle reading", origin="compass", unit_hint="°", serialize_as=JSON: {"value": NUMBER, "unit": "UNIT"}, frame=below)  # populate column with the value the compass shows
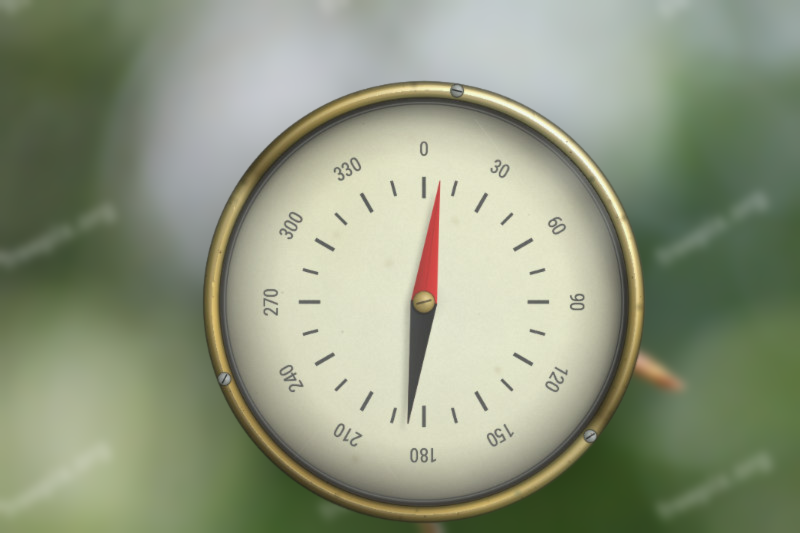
{"value": 7.5, "unit": "°"}
